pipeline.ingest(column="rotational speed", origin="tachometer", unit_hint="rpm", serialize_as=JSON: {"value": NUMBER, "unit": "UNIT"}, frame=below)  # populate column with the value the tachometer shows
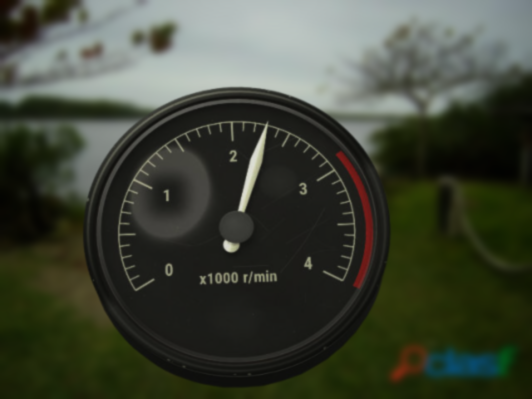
{"value": 2300, "unit": "rpm"}
